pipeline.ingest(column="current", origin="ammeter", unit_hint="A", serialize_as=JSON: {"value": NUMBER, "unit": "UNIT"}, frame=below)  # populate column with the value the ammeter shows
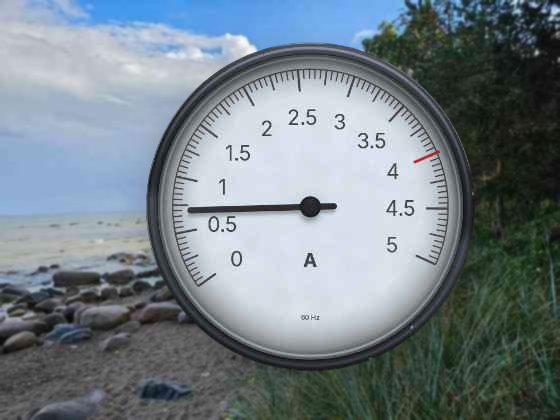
{"value": 0.7, "unit": "A"}
